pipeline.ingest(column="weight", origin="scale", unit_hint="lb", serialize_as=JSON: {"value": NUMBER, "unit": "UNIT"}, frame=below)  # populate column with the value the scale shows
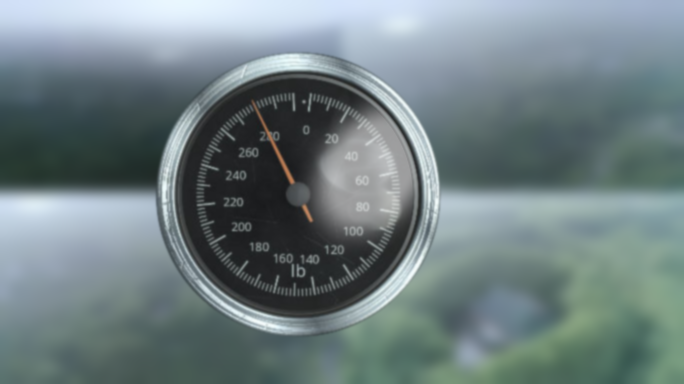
{"value": 280, "unit": "lb"}
